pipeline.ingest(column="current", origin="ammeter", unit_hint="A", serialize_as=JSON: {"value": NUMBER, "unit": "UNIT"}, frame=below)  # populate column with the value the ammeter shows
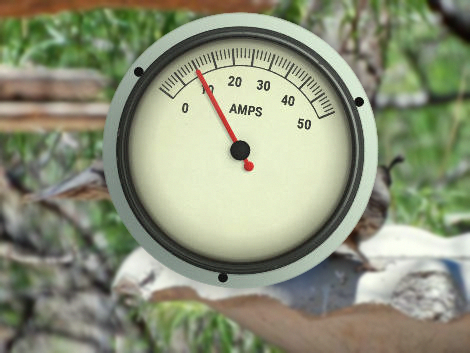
{"value": 10, "unit": "A"}
